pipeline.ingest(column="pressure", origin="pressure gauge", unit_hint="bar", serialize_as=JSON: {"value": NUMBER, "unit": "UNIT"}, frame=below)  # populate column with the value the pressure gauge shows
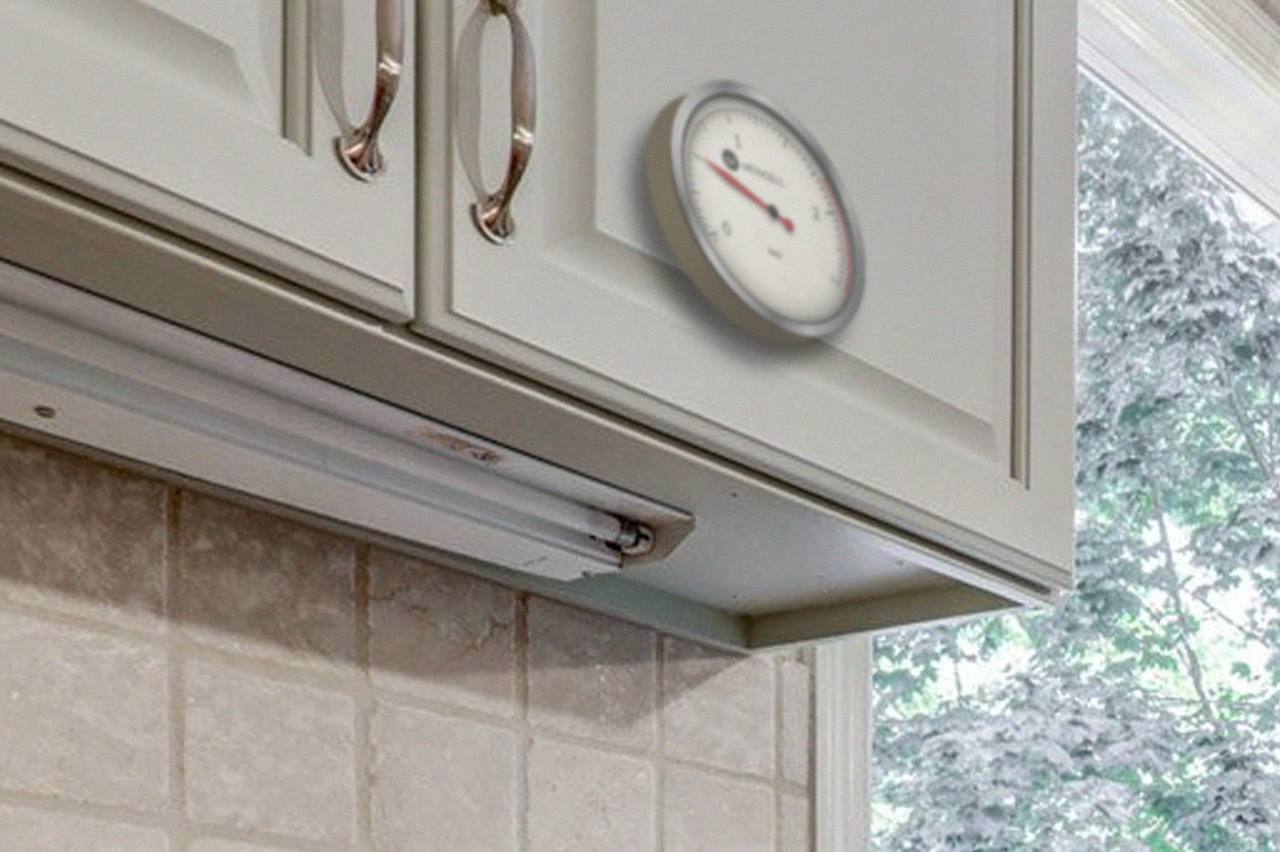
{"value": 0.5, "unit": "bar"}
